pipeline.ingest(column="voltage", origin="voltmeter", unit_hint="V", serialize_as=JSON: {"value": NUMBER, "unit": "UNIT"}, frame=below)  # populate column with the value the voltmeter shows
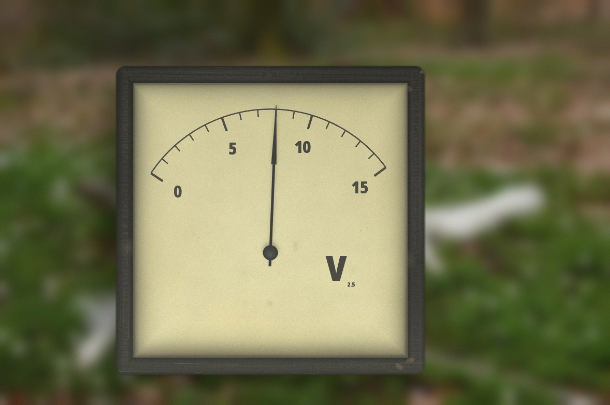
{"value": 8, "unit": "V"}
